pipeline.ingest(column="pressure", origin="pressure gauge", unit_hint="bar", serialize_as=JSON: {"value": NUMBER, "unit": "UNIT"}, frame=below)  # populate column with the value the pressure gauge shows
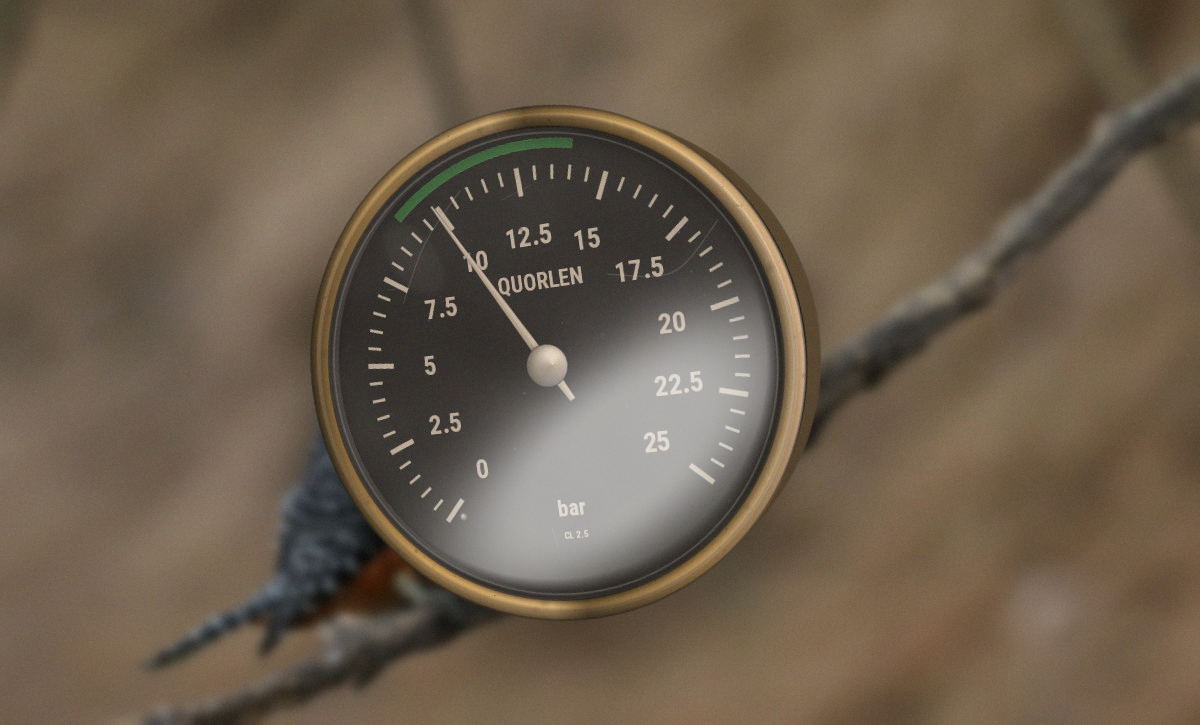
{"value": 10, "unit": "bar"}
